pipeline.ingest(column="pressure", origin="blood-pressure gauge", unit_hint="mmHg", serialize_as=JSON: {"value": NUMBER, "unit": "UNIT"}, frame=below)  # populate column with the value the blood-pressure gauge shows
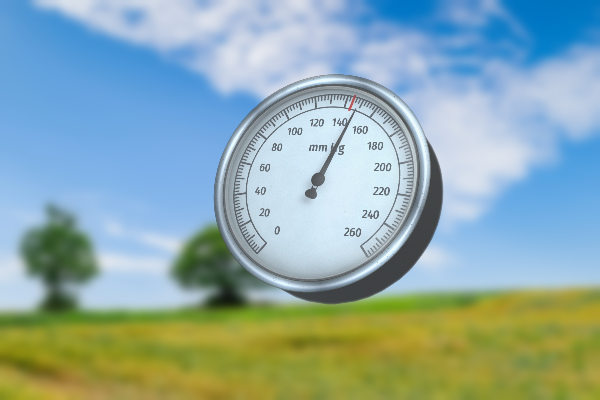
{"value": 150, "unit": "mmHg"}
